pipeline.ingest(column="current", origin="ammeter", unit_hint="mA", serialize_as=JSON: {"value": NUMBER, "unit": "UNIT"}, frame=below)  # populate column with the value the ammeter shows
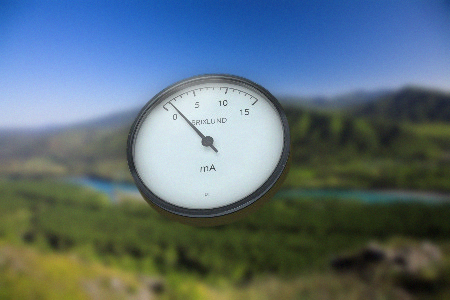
{"value": 1, "unit": "mA"}
